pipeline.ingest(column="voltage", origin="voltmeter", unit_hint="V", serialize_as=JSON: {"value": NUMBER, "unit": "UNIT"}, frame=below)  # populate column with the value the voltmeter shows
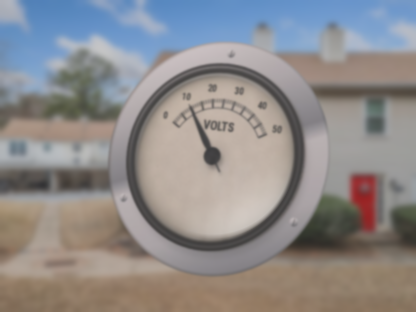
{"value": 10, "unit": "V"}
